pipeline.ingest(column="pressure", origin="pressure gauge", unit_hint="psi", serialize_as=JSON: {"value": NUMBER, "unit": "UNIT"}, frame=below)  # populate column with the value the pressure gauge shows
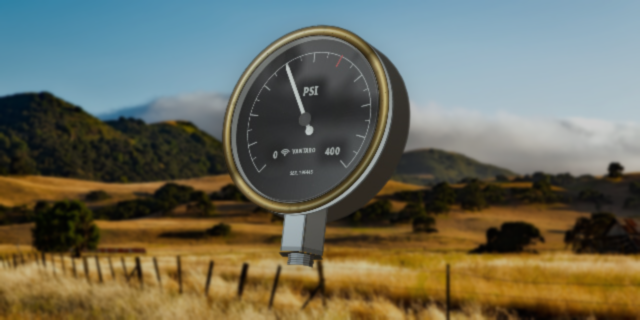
{"value": 160, "unit": "psi"}
